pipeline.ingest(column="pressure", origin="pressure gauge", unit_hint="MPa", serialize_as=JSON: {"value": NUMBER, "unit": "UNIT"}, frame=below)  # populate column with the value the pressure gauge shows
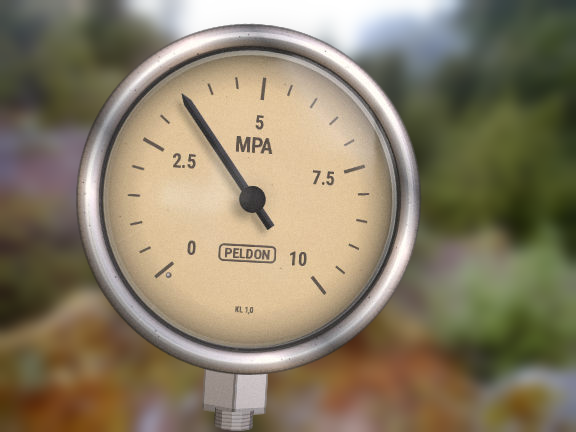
{"value": 3.5, "unit": "MPa"}
